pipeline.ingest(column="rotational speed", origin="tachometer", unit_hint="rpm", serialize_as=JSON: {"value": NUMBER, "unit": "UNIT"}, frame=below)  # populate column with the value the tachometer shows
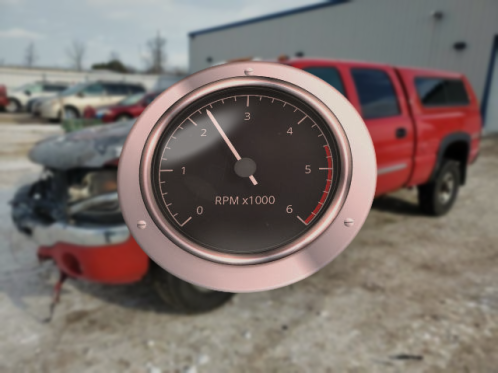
{"value": 2300, "unit": "rpm"}
